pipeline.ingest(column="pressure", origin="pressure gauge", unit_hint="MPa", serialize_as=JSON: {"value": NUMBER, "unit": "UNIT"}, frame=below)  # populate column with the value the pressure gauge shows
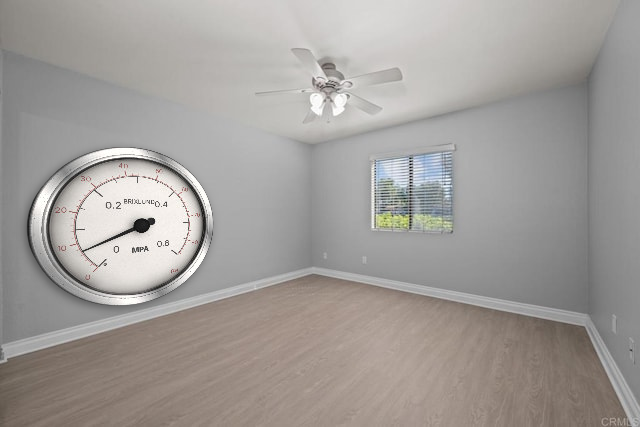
{"value": 0.05, "unit": "MPa"}
